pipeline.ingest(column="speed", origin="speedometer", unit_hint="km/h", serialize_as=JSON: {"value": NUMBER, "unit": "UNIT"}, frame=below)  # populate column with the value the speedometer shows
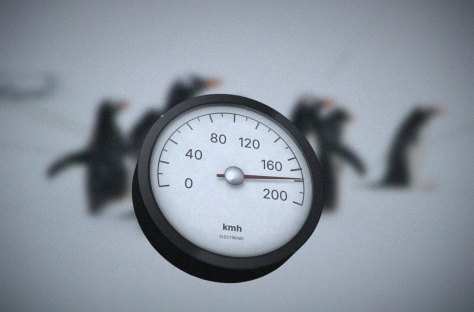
{"value": 180, "unit": "km/h"}
